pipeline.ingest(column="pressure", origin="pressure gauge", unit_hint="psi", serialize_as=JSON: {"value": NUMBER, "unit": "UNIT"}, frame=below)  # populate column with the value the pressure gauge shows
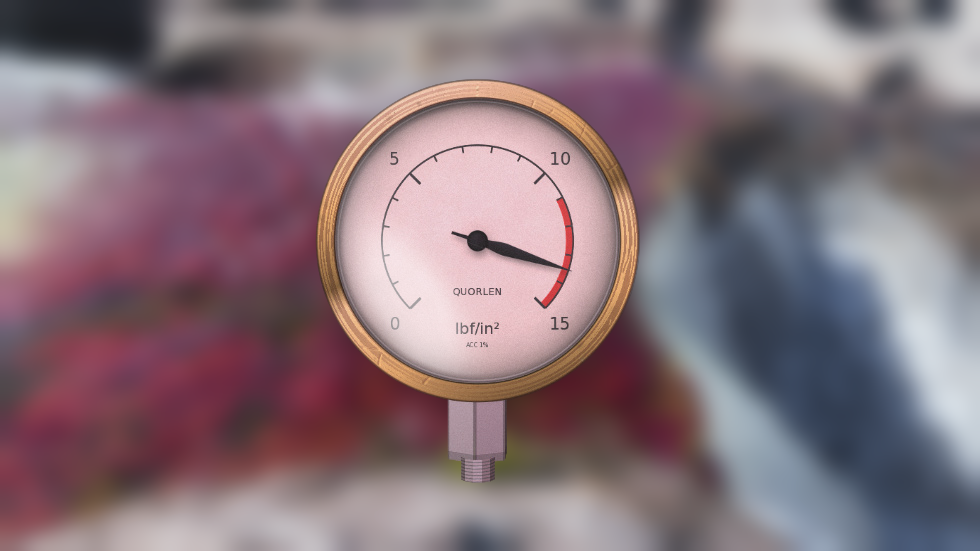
{"value": 13.5, "unit": "psi"}
